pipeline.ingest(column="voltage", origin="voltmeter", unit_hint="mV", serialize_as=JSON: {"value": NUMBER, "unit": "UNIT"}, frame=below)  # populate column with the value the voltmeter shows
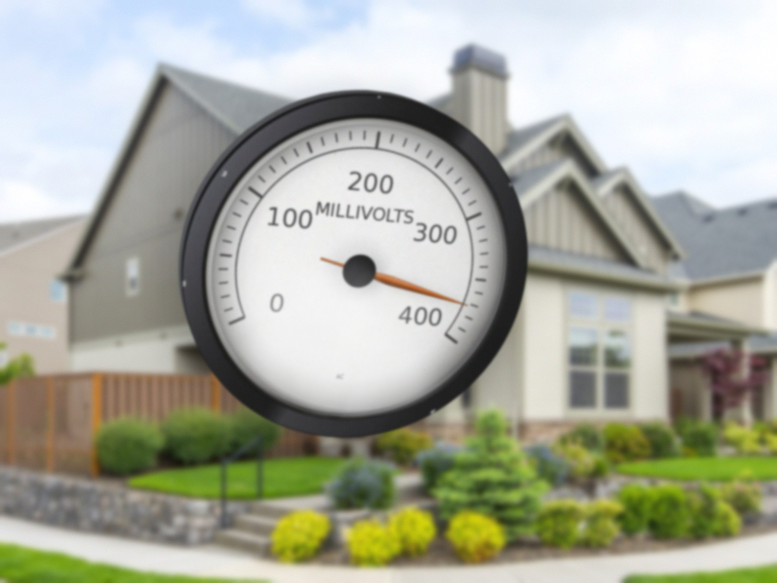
{"value": 370, "unit": "mV"}
